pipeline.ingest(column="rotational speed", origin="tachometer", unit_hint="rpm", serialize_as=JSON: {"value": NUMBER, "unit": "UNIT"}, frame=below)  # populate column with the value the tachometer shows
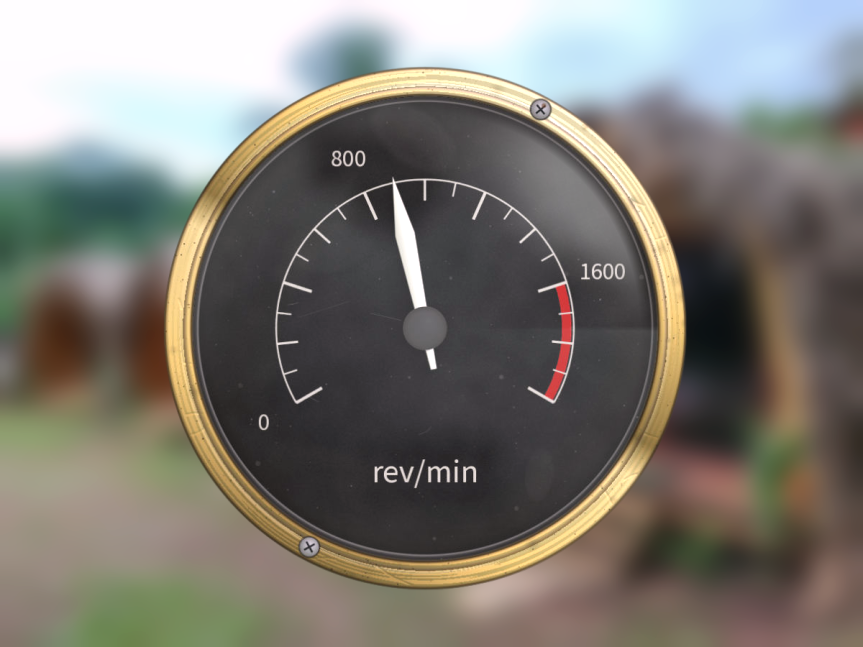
{"value": 900, "unit": "rpm"}
